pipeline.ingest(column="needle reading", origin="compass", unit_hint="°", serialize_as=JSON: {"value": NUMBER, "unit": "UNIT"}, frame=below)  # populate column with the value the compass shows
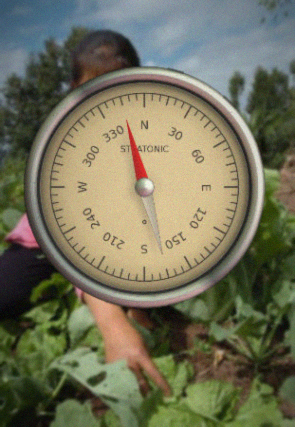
{"value": 345, "unit": "°"}
